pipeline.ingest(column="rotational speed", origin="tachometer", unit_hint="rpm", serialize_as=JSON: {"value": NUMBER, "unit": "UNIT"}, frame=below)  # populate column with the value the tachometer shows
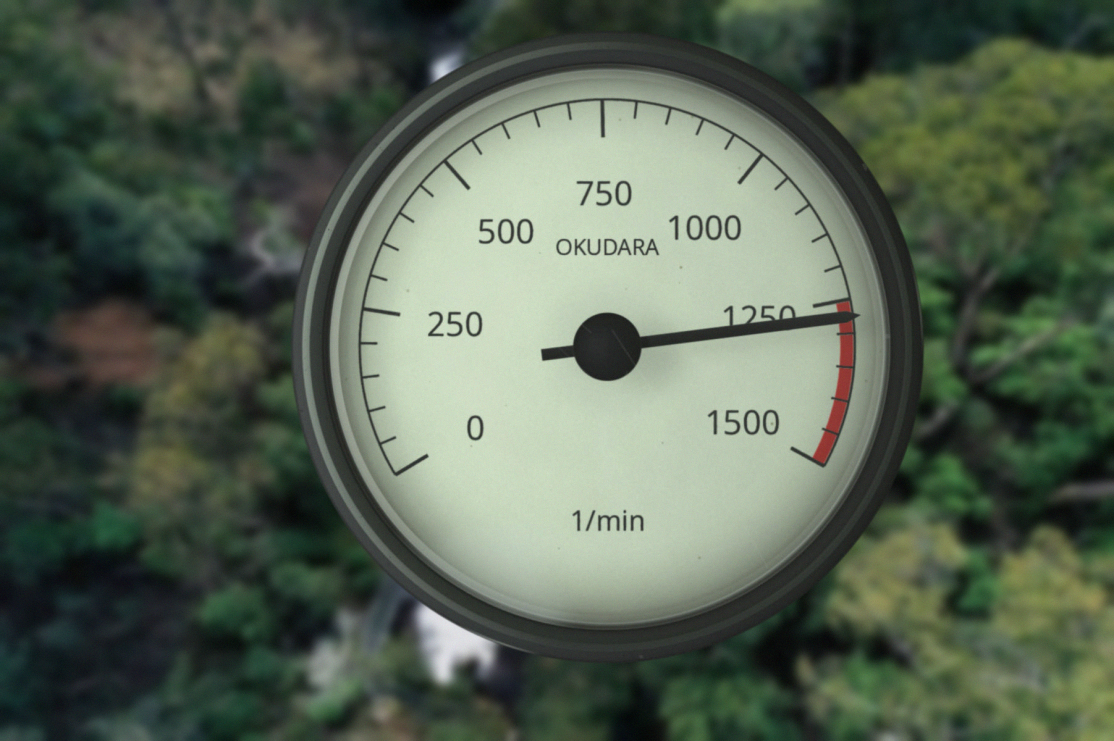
{"value": 1275, "unit": "rpm"}
